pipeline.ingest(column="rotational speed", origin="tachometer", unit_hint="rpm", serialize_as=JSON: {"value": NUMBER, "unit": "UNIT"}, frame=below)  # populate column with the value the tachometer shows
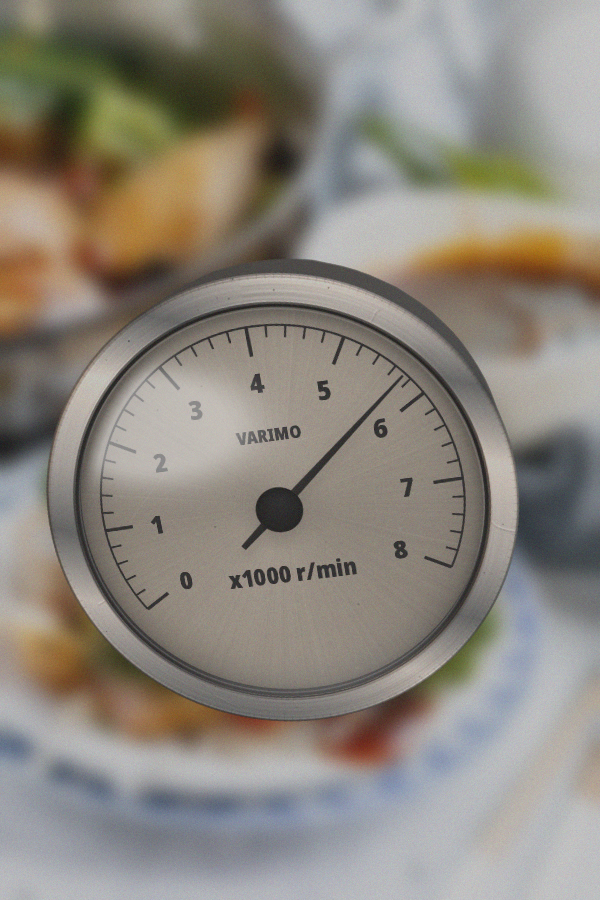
{"value": 5700, "unit": "rpm"}
